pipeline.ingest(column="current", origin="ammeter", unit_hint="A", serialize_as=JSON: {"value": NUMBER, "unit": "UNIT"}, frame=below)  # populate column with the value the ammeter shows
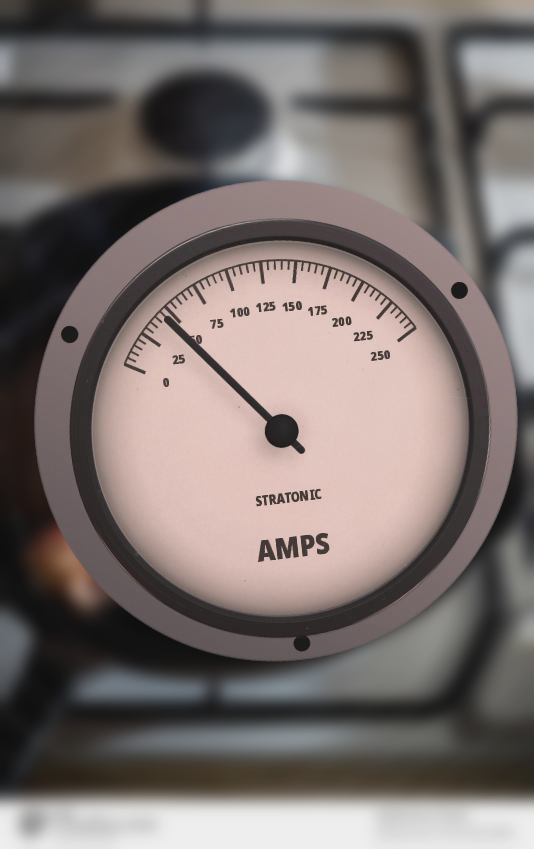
{"value": 45, "unit": "A"}
